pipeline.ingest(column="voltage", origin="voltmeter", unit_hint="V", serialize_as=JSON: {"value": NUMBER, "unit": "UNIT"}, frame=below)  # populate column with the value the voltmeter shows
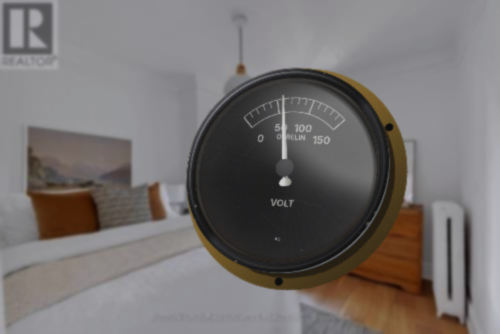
{"value": 60, "unit": "V"}
